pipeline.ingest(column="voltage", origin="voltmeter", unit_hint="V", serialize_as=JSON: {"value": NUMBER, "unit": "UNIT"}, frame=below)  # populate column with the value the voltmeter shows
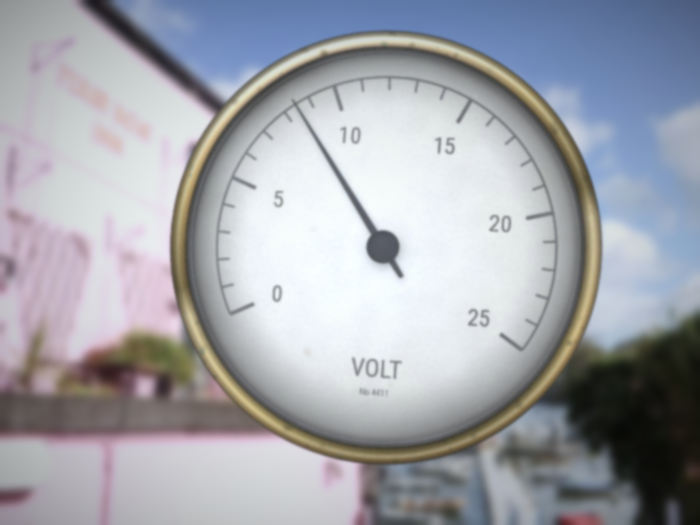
{"value": 8.5, "unit": "V"}
